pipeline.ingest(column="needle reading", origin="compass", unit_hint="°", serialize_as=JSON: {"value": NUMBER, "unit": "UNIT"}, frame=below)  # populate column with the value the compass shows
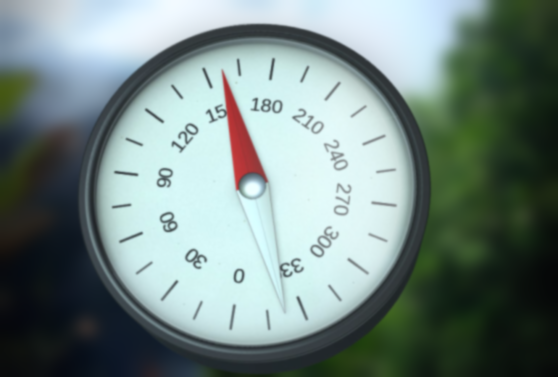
{"value": 157.5, "unit": "°"}
